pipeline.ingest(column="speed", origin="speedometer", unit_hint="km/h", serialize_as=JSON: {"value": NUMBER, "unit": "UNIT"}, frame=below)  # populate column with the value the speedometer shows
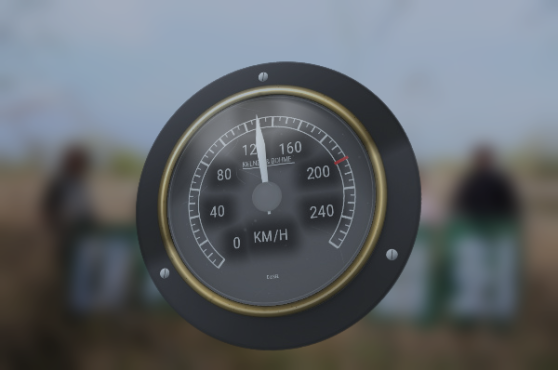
{"value": 130, "unit": "km/h"}
